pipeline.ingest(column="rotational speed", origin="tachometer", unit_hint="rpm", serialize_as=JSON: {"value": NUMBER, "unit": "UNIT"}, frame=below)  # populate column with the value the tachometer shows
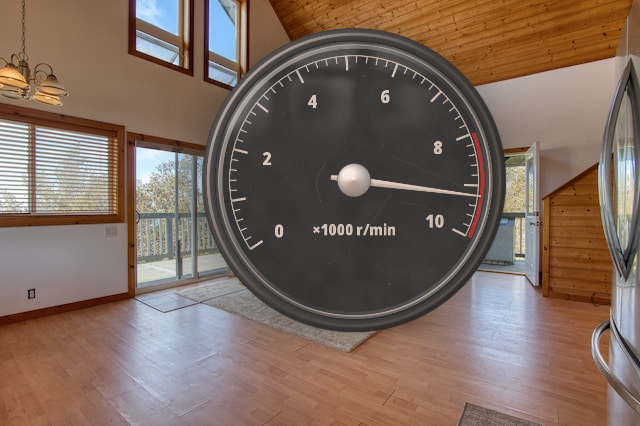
{"value": 9200, "unit": "rpm"}
